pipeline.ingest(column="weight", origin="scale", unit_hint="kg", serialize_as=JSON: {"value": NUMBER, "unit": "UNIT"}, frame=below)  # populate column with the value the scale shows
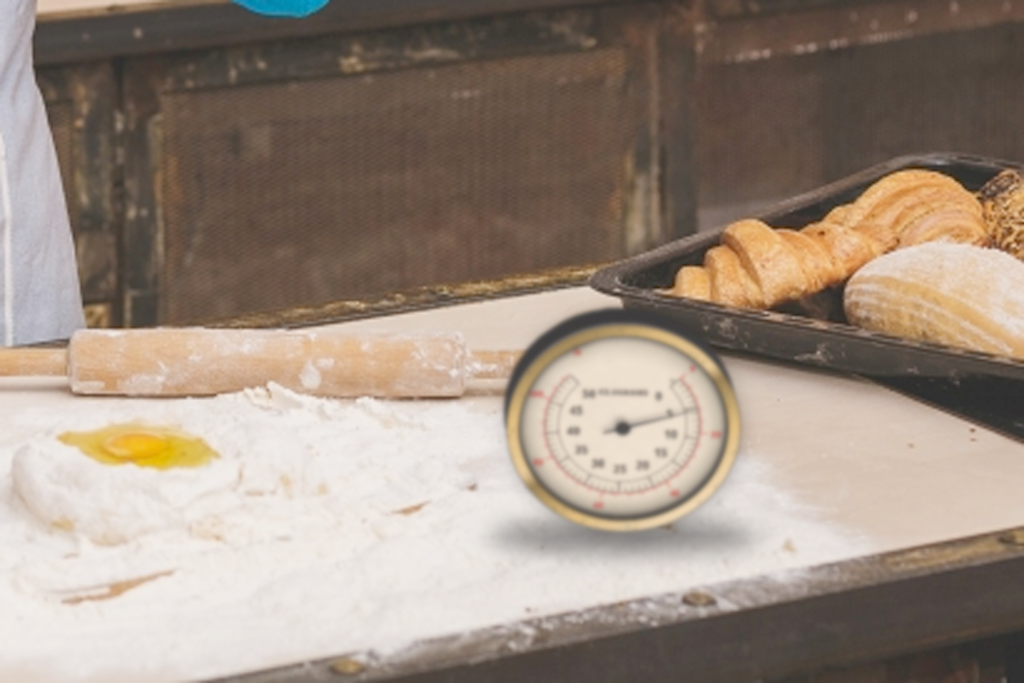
{"value": 5, "unit": "kg"}
